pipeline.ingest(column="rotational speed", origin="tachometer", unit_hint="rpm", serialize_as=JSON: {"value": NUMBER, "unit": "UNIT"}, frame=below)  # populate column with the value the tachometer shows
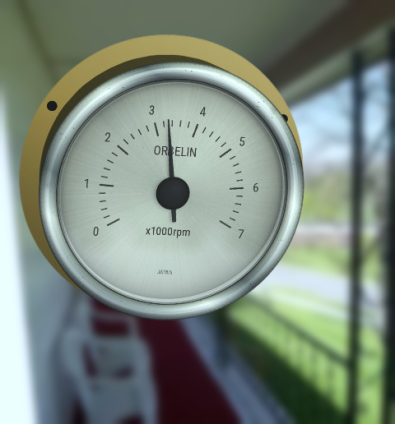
{"value": 3300, "unit": "rpm"}
